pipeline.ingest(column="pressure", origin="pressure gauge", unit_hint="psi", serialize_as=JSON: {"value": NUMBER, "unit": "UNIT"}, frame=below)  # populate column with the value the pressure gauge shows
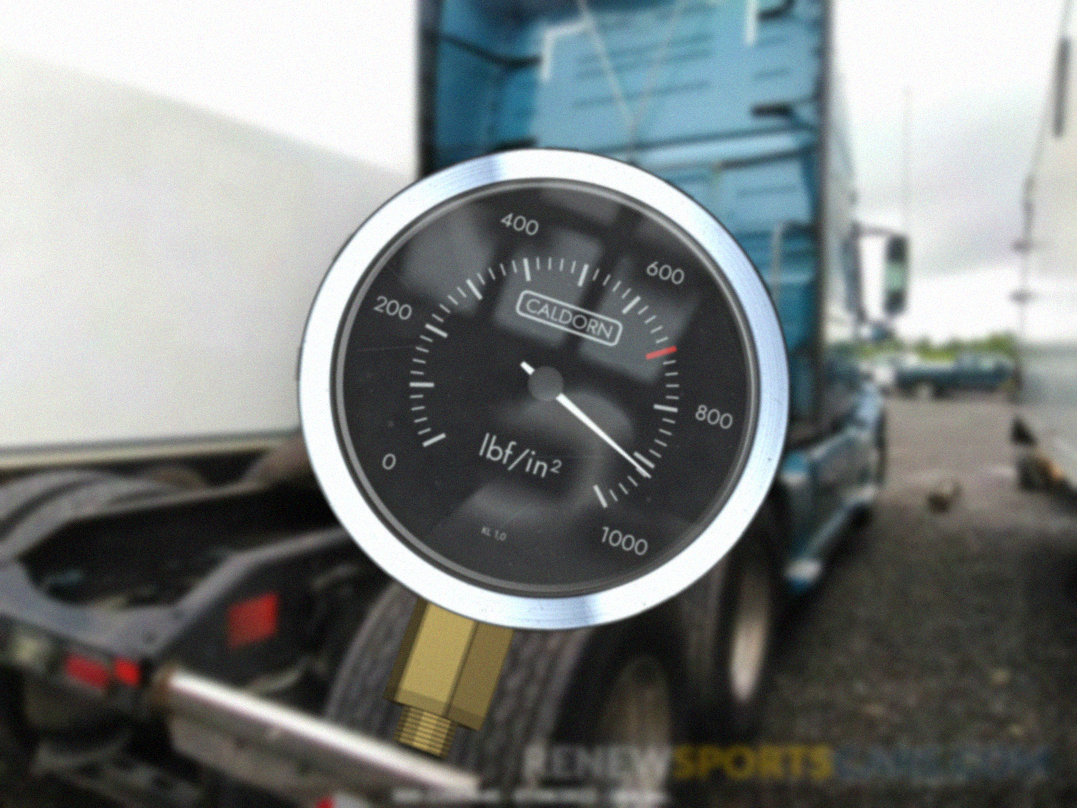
{"value": 920, "unit": "psi"}
